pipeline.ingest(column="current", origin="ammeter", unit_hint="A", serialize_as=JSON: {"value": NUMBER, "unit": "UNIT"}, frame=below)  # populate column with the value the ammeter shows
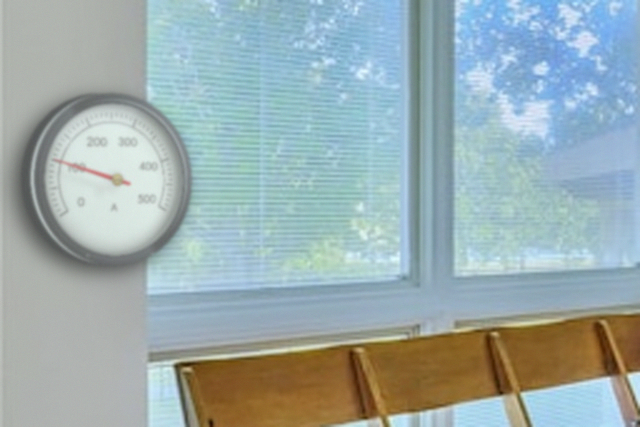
{"value": 100, "unit": "A"}
